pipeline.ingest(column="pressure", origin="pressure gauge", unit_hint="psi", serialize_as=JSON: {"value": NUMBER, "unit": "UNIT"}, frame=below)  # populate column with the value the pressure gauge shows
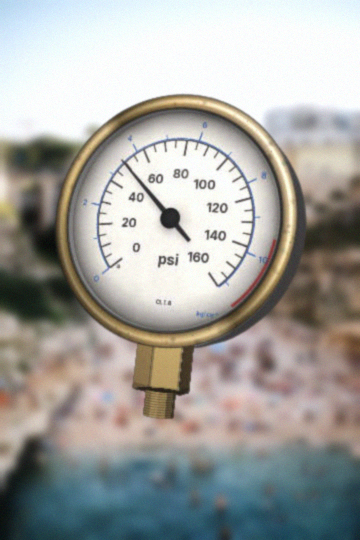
{"value": 50, "unit": "psi"}
